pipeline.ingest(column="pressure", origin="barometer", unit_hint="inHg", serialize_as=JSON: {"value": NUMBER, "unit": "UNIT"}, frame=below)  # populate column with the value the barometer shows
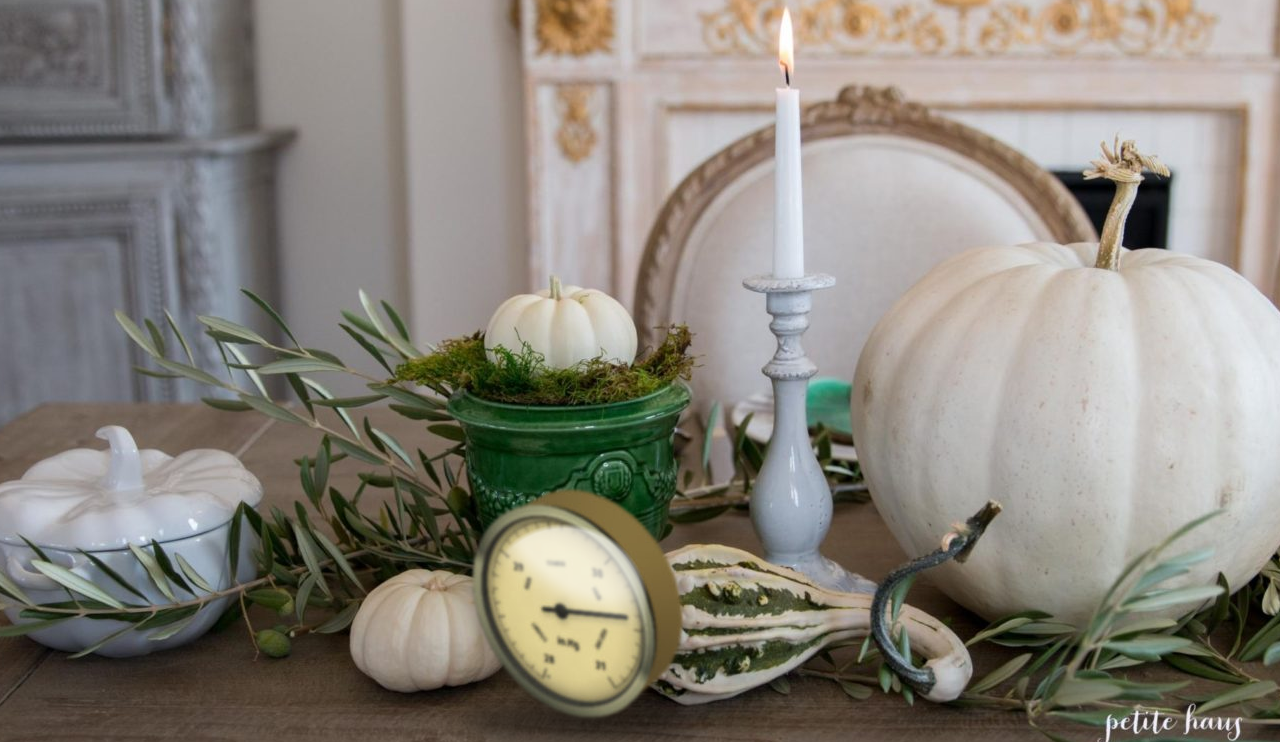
{"value": 30.4, "unit": "inHg"}
